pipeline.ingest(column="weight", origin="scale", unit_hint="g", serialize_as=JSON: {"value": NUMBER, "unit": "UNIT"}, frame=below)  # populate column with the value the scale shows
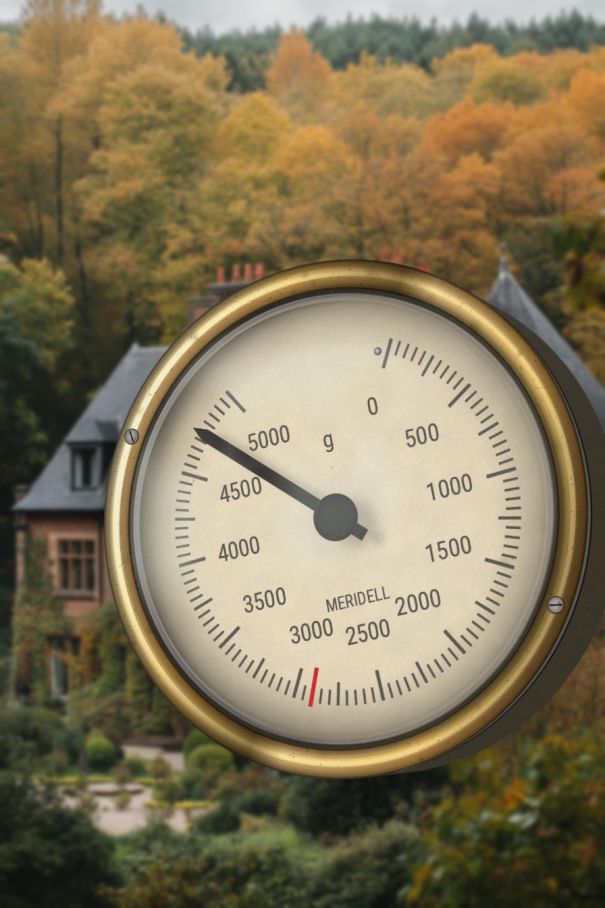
{"value": 4750, "unit": "g"}
